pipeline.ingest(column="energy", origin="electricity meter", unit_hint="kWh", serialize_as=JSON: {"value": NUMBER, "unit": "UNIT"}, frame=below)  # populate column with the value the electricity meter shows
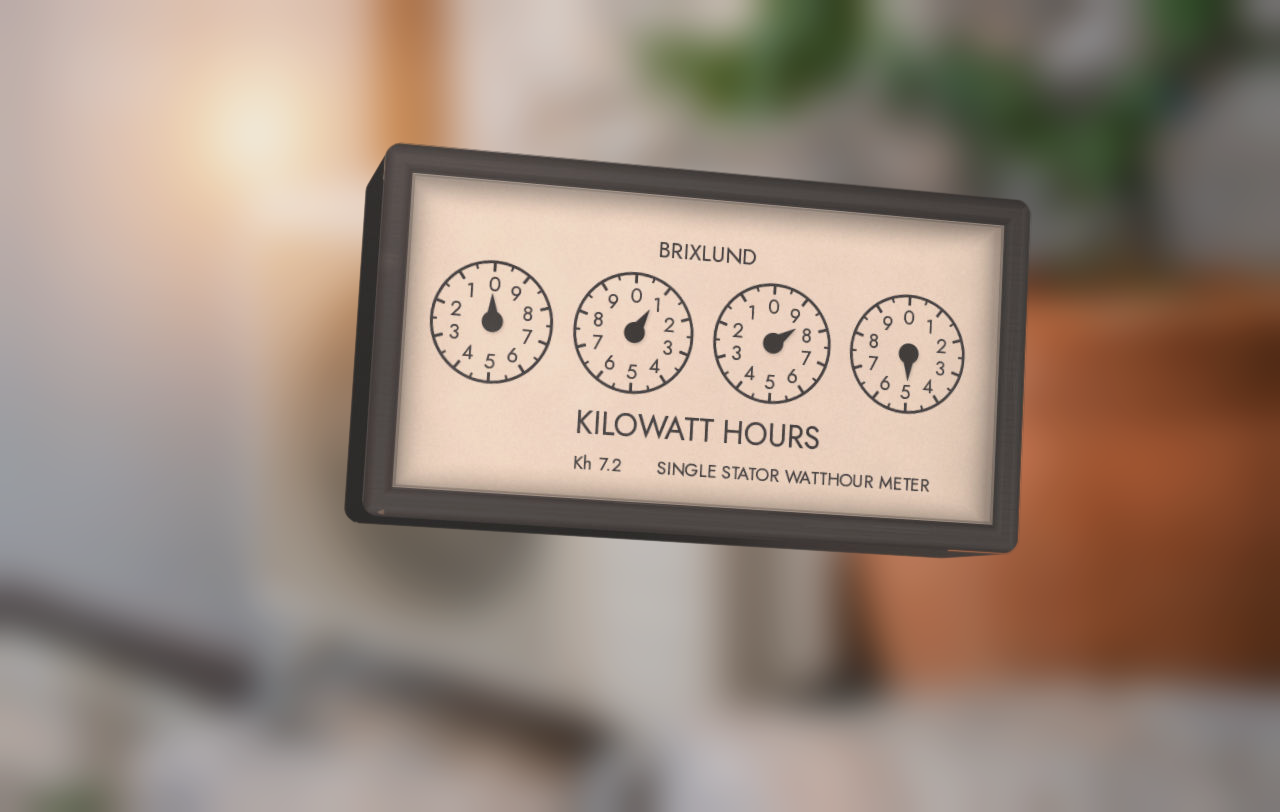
{"value": 85, "unit": "kWh"}
